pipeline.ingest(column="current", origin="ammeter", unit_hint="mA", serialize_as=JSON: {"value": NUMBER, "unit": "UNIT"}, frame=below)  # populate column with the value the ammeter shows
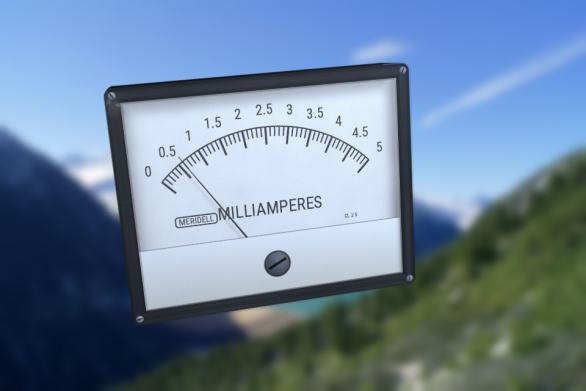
{"value": 0.6, "unit": "mA"}
